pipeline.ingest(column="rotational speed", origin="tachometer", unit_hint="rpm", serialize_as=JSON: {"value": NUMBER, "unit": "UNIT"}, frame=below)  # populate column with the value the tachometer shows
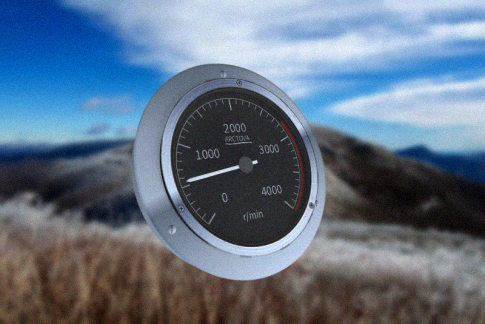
{"value": 550, "unit": "rpm"}
